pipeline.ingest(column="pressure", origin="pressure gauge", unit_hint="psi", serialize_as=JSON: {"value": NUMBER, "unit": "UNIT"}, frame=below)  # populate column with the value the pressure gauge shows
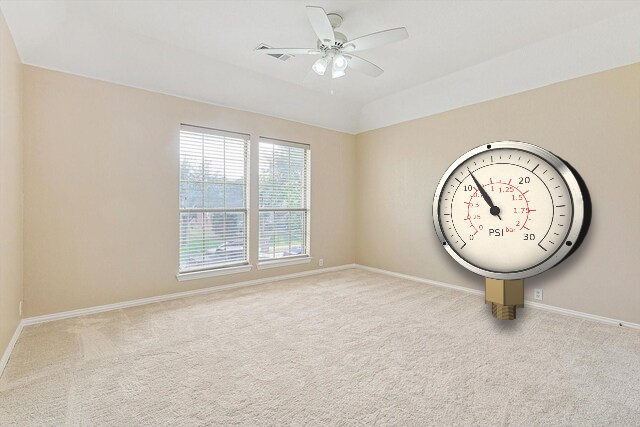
{"value": 12, "unit": "psi"}
